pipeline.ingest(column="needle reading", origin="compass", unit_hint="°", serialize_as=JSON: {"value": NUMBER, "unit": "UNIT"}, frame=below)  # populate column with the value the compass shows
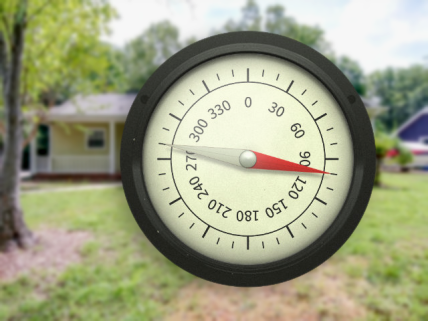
{"value": 100, "unit": "°"}
